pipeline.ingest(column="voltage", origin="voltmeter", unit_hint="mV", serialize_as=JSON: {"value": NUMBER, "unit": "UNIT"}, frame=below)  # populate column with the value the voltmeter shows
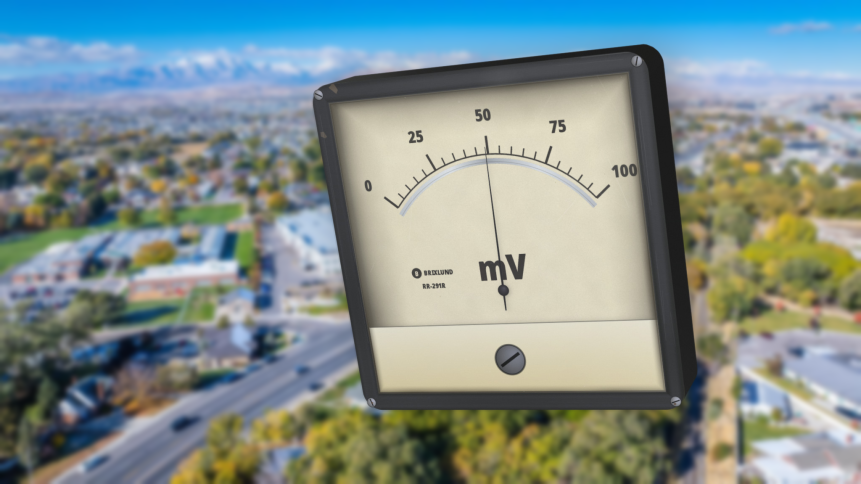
{"value": 50, "unit": "mV"}
